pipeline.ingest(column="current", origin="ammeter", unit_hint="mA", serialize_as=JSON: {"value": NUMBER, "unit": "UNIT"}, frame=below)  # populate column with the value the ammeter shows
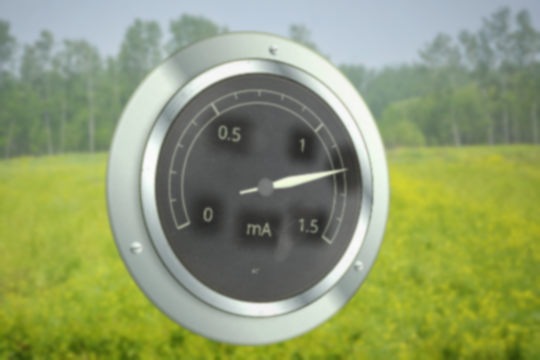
{"value": 1.2, "unit": "mA"}
